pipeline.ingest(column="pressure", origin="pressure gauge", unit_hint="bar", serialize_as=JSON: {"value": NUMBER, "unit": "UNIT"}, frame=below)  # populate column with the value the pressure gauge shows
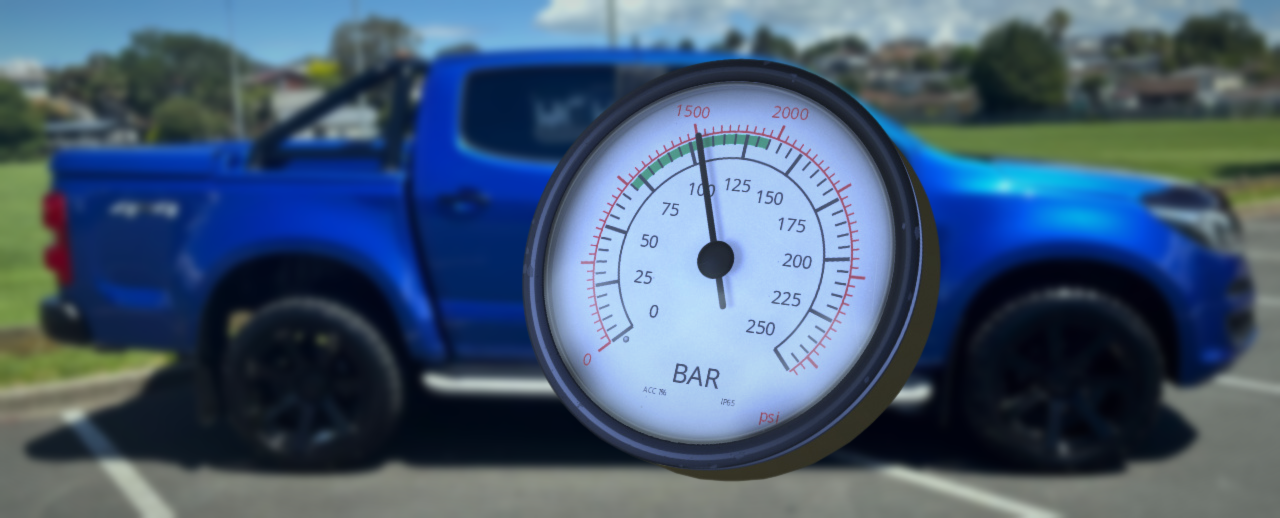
{"value": 105, "unit": "bar"}
